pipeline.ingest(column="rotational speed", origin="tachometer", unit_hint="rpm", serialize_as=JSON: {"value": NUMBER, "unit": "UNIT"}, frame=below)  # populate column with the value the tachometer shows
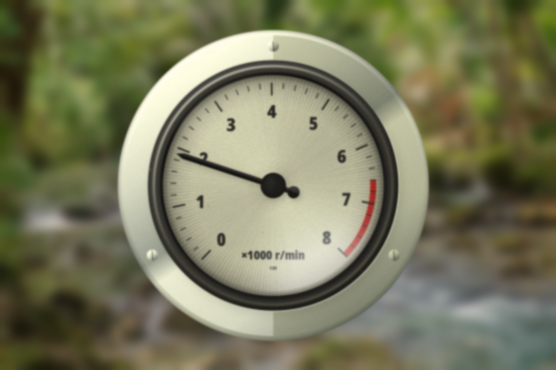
{"value": 1900, "unit": "rpm"}
